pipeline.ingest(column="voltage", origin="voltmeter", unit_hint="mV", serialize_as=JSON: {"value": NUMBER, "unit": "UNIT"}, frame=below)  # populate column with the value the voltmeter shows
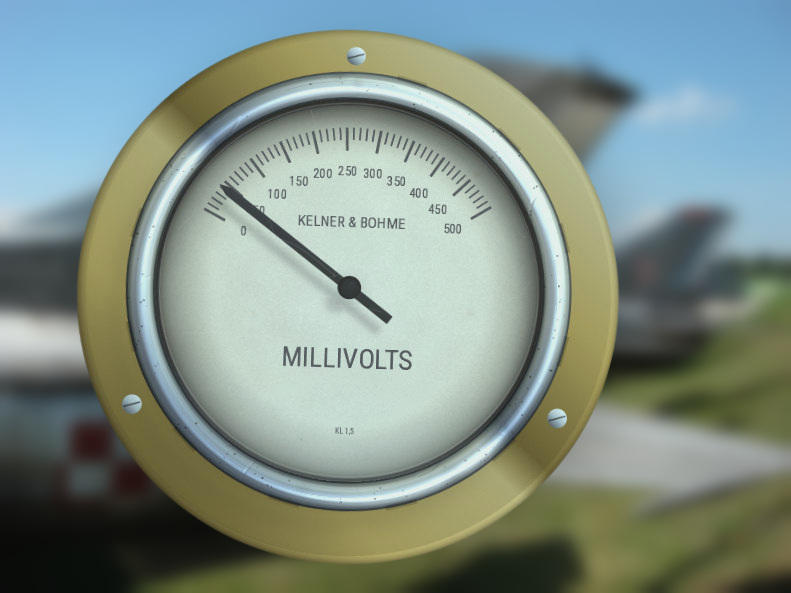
{"value": 40, "unit": "mV"}
